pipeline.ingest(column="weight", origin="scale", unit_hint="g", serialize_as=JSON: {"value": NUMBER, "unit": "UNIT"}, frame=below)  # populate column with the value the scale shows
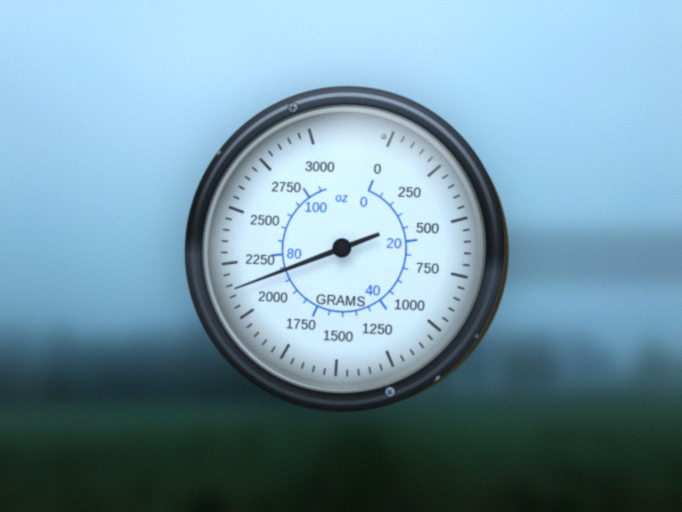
{"value": 2125, "unit": "g"}
